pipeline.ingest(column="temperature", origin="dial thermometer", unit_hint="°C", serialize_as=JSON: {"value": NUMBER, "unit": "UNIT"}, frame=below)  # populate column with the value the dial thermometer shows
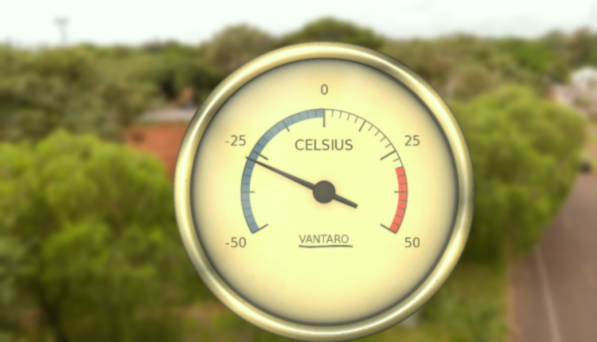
{"value": -27.5, "unit": "°C"}
